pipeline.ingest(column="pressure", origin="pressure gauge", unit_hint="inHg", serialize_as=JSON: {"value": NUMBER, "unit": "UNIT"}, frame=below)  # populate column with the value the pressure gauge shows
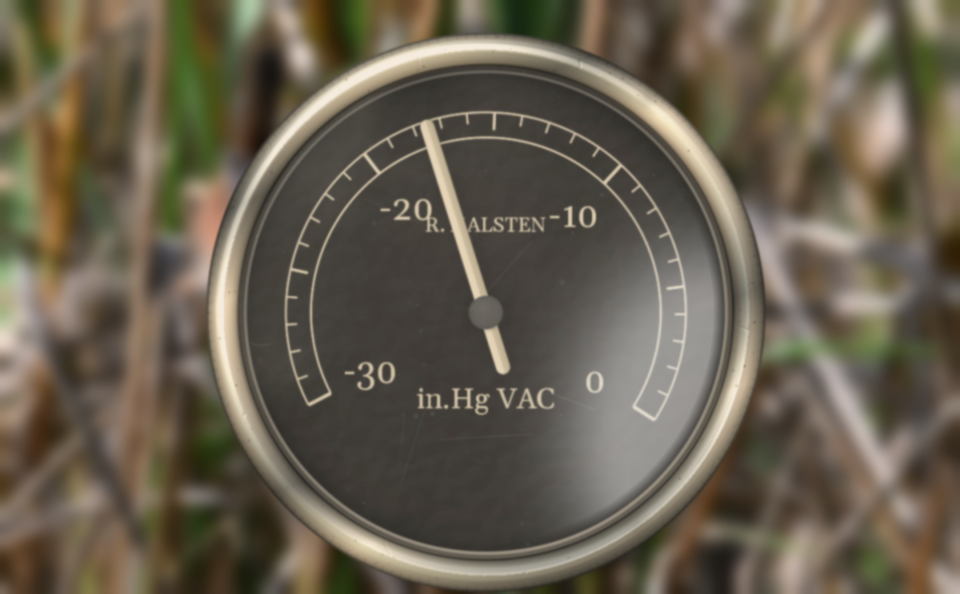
{"value": -17.5, "unit": "inHg"}
